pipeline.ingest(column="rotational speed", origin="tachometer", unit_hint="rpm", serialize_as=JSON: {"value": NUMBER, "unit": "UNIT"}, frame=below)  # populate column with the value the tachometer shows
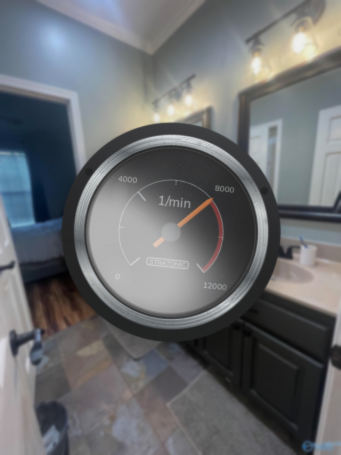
{"value": 8000, "unit": "rpm"}
